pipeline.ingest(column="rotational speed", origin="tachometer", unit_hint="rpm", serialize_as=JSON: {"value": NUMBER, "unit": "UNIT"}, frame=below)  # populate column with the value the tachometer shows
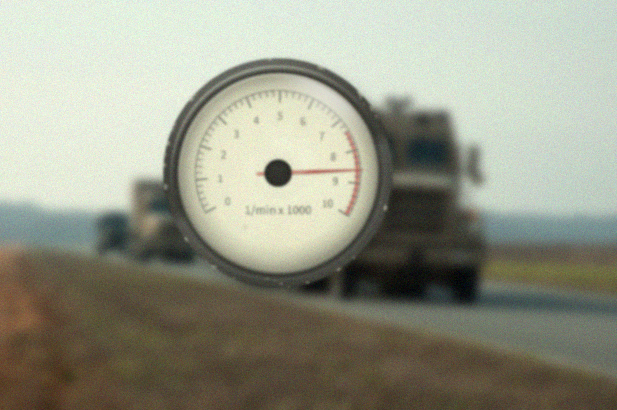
{"value": 8600, "unit": "rpm"}
